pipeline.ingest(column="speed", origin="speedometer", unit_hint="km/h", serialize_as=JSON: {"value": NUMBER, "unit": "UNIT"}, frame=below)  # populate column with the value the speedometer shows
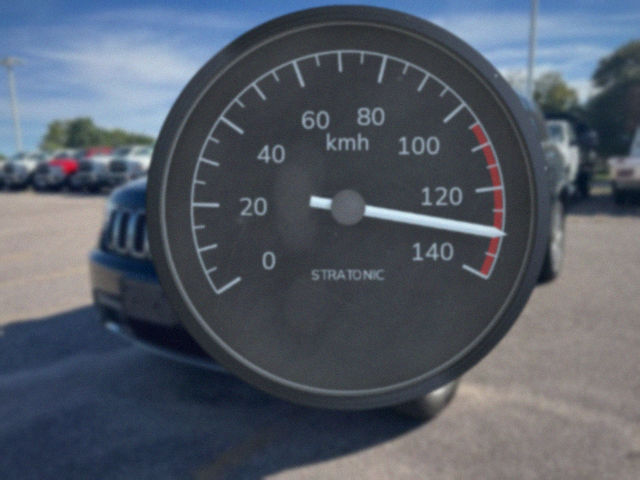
{"value": 130, "unit": "km/h"}
